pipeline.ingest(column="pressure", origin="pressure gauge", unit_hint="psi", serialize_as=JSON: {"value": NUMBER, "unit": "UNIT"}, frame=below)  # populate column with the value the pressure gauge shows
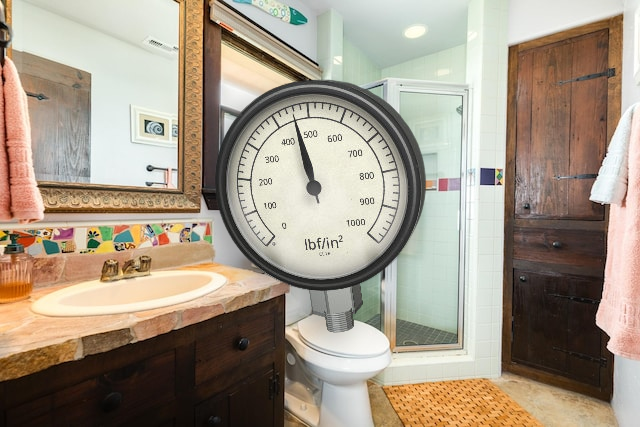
{"value": 460, "unit": "psi"}
